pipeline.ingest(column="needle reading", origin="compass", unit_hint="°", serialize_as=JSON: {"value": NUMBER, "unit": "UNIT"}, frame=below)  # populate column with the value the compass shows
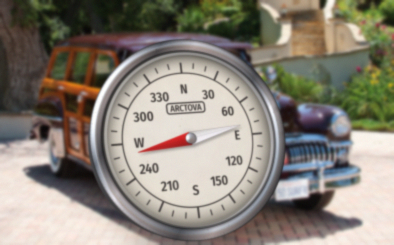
{"value": 260, "unit": "°"}
